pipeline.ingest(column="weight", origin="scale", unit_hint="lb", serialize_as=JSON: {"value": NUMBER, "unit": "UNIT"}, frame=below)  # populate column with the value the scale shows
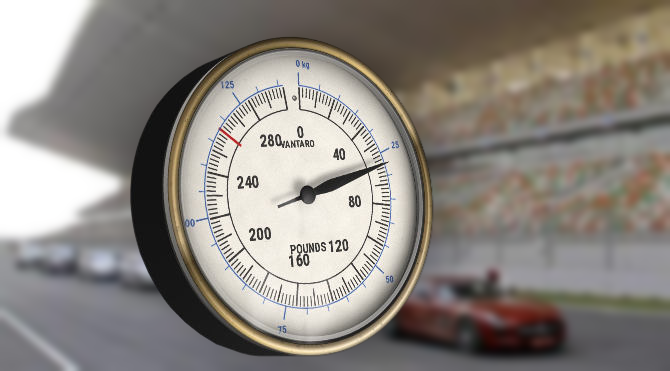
{"value": 60, "unit": "lb"}
